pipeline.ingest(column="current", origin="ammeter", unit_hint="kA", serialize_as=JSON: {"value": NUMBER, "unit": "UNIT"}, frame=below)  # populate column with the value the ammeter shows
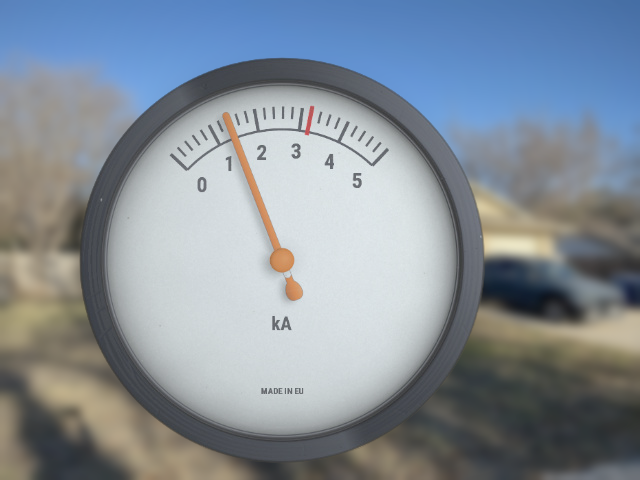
{"value": 1.4, "unit": "kA"}
